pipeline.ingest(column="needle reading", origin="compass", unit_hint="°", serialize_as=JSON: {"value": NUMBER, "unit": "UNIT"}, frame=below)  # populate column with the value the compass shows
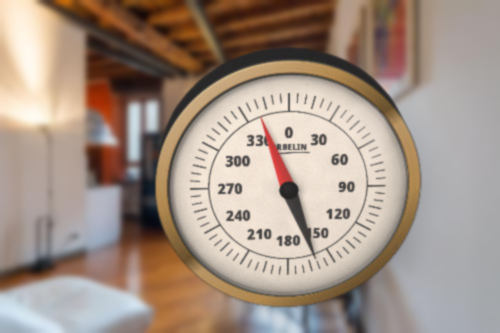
{"value": 340, "unit": "°"}
